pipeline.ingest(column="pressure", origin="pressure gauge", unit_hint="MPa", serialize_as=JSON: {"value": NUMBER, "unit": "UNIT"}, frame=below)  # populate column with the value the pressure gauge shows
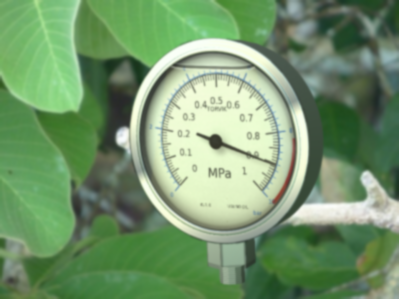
{"value": 0.9, "unit": "MPa"}
